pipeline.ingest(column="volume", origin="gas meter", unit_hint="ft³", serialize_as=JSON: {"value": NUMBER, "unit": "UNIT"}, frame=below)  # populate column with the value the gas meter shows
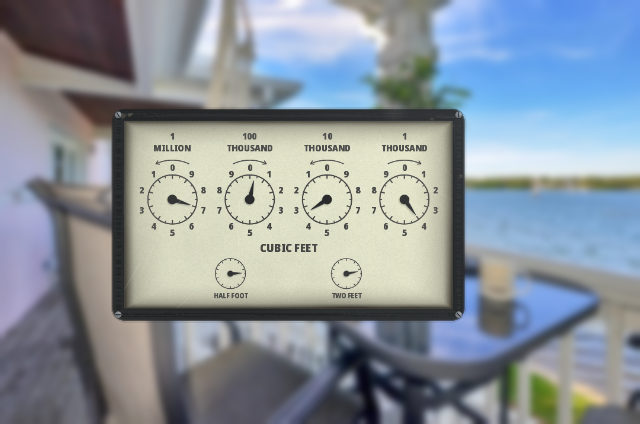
{"value": 703400, "unit": "ft³"}
